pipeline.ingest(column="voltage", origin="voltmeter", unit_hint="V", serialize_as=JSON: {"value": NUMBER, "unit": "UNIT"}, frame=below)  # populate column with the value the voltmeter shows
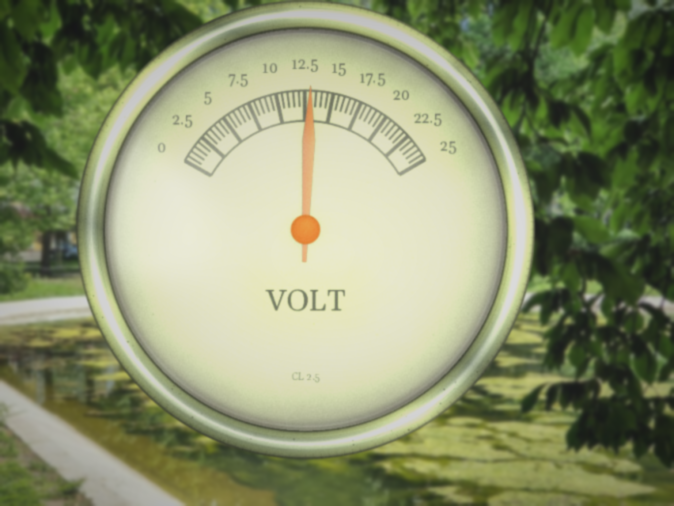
{"value": 13, "unit": "V"}
